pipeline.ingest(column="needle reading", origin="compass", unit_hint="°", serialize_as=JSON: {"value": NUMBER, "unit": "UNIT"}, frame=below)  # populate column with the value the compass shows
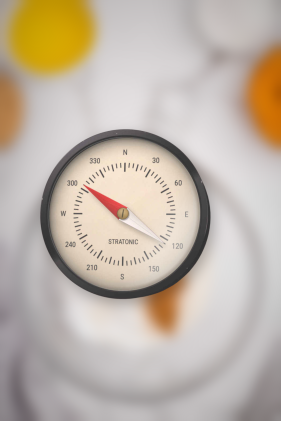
{"value": 305, "unit": "°"}
